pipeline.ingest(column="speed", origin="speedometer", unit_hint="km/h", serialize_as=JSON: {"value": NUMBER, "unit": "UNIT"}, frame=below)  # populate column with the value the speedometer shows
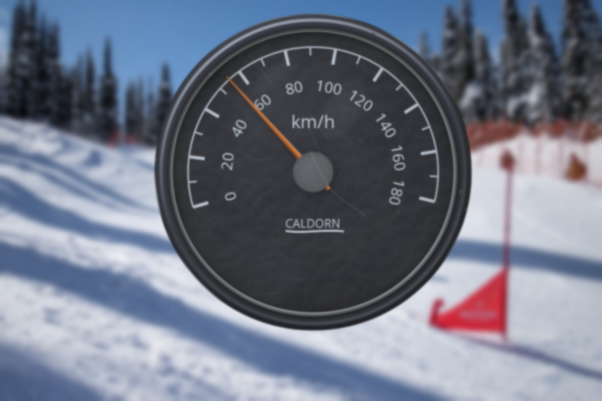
{"value": 55, "unit": "km/h"}
